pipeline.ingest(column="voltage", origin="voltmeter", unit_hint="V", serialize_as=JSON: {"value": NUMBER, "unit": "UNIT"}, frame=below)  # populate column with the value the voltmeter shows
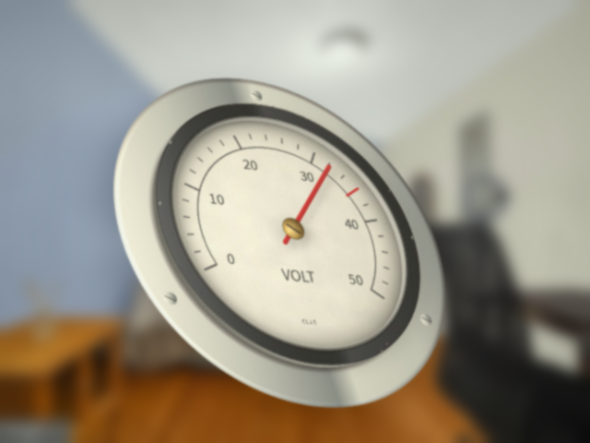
{"value": 32, "unit": "V"}
